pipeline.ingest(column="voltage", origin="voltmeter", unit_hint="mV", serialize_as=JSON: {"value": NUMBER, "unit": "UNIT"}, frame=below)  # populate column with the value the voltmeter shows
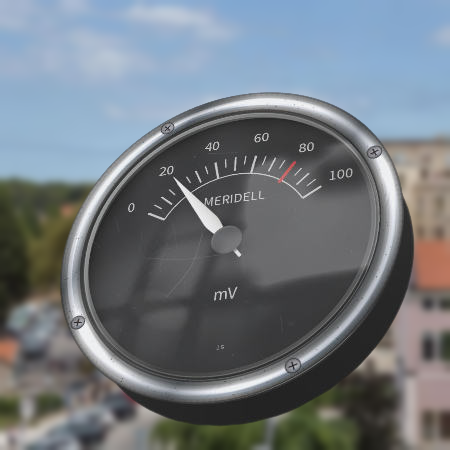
{"value": 20, "unit": "mV"}
